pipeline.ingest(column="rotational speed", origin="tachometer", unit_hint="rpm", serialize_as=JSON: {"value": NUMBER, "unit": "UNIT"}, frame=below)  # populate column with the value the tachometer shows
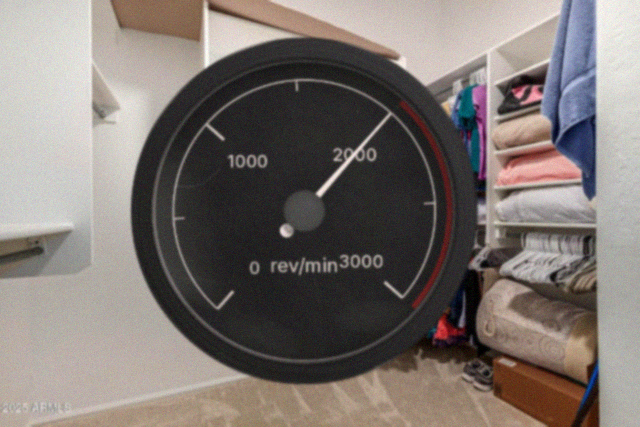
{"value": 2000, "unit": "rpm"}
